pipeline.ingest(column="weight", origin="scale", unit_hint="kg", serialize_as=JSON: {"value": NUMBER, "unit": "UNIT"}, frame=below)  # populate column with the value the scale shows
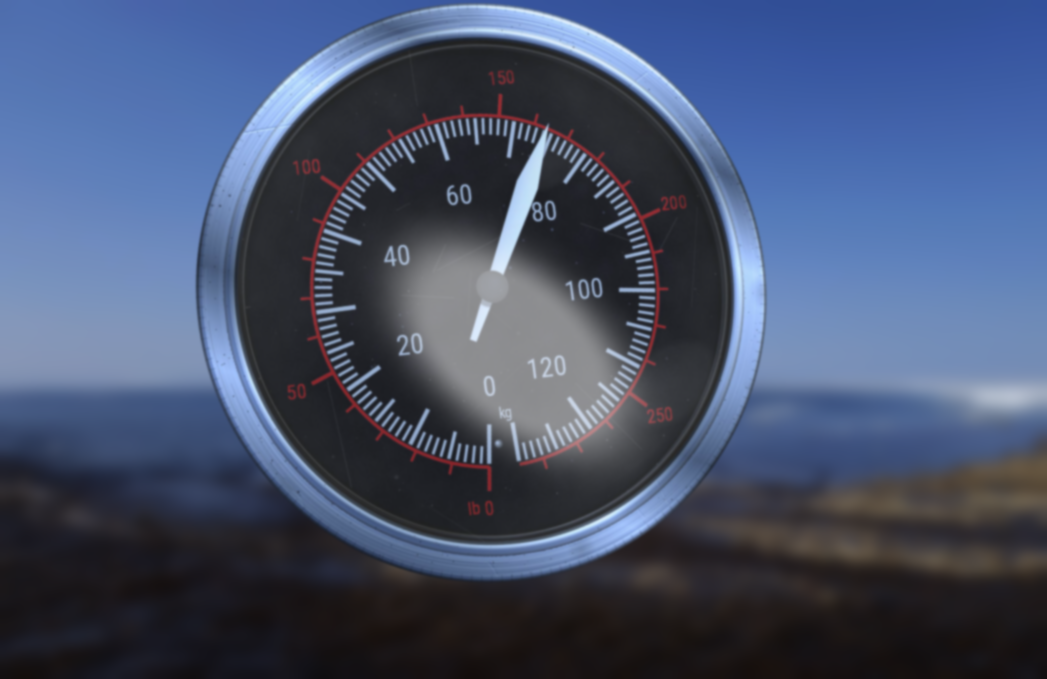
{"value": 74, "unit": "kg"}
